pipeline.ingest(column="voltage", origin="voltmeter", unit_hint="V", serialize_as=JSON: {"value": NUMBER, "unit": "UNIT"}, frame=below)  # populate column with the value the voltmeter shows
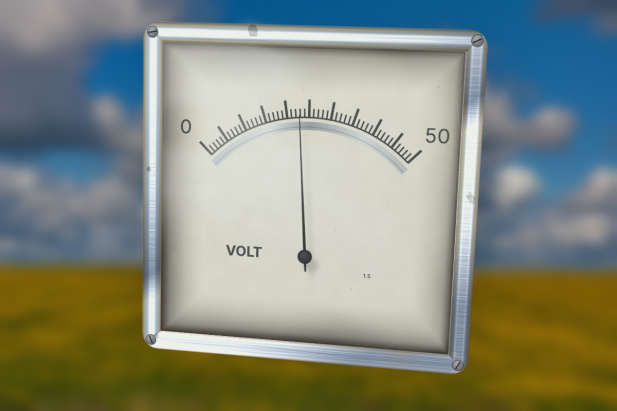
{"value": 23, "unit": "V"}
